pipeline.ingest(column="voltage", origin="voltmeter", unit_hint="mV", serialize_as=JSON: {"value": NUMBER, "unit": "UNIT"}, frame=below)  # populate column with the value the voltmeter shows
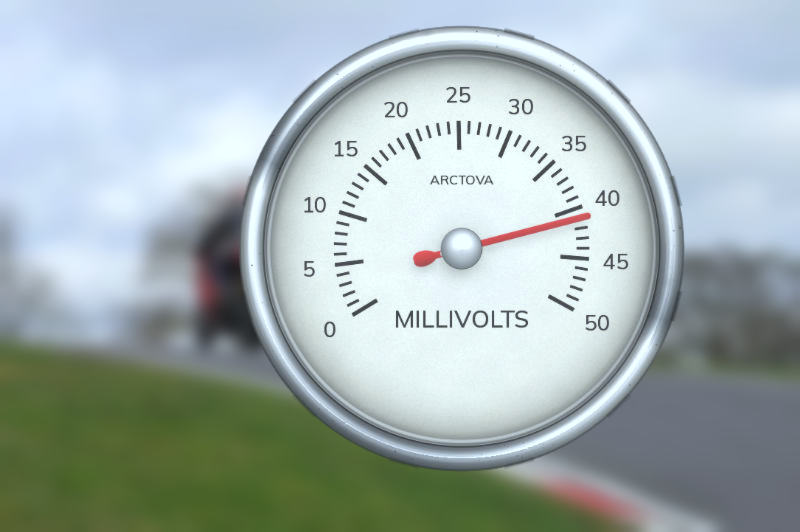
{"value": 41, "unit": "mV"}
